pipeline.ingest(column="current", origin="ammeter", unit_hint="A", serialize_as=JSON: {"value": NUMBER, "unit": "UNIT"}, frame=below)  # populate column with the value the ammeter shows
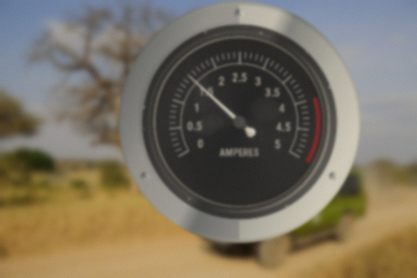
{"value": 1.5, "unit": "A"}
